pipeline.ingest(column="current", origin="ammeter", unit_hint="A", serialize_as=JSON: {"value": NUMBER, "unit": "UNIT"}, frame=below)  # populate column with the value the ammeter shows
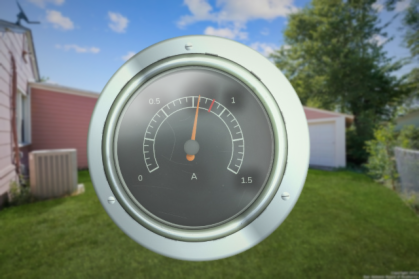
{"value": 0.8, "unit": "A"}
